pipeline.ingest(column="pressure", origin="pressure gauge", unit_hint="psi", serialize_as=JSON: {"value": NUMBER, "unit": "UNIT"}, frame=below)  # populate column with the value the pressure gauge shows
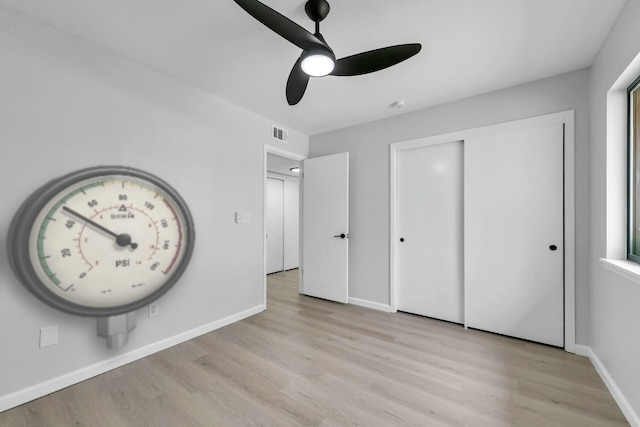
{"value": 47.5, "unit": "psi"}
